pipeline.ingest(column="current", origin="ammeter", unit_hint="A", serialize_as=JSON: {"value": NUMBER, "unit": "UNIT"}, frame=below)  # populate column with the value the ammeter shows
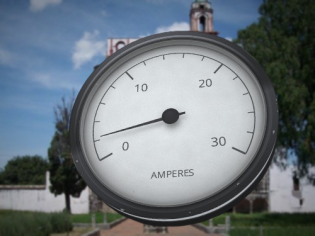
{"value": 2, "unit": "A"}
